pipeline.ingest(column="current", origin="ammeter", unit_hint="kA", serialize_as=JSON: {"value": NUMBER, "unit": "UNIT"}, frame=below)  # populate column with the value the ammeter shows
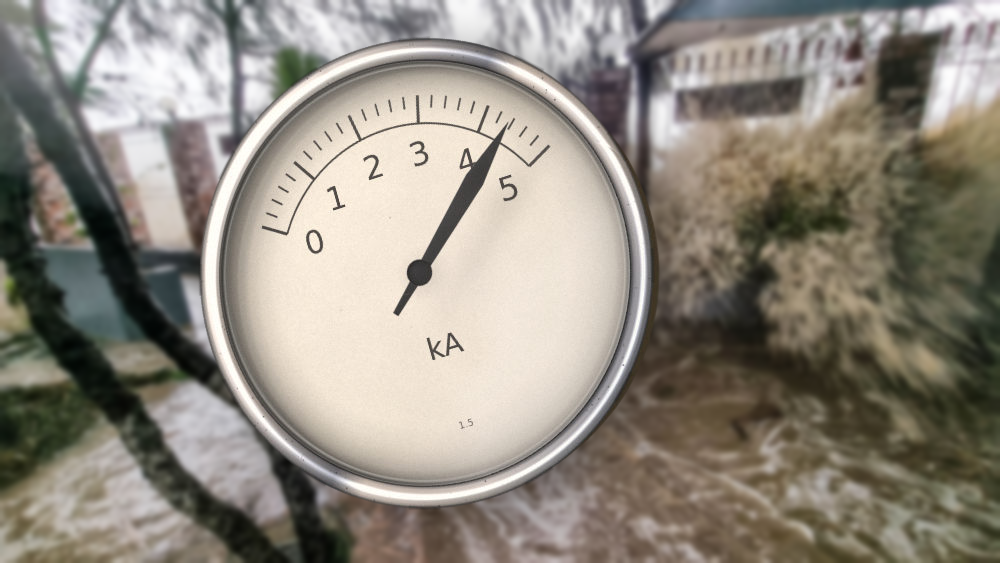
{"value": 4.4, "unit": "kA"}
